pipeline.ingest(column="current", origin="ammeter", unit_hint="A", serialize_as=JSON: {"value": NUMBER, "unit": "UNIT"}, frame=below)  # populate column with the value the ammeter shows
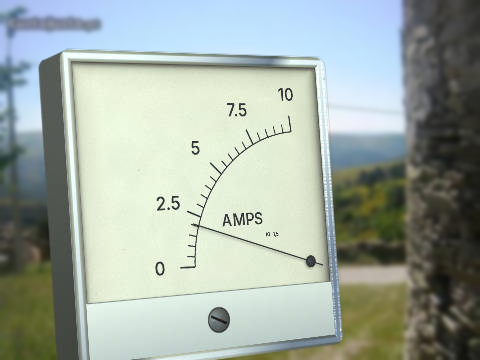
{"value": 2, "unit": "A"}
